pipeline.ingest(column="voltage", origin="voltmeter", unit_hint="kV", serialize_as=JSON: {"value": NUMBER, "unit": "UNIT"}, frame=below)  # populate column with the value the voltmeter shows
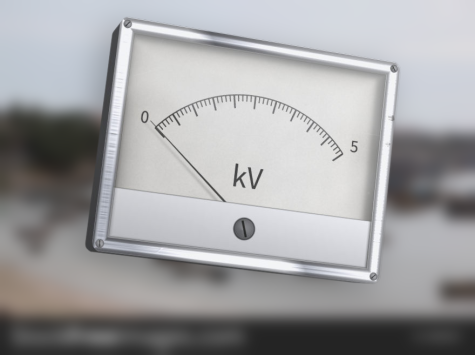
{"value": 0, "unit": "kV"}
